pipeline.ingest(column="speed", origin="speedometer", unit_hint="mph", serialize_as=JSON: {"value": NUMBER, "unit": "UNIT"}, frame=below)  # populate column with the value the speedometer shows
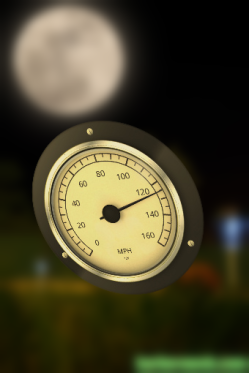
{"value": 125, "unit": "mph"}
